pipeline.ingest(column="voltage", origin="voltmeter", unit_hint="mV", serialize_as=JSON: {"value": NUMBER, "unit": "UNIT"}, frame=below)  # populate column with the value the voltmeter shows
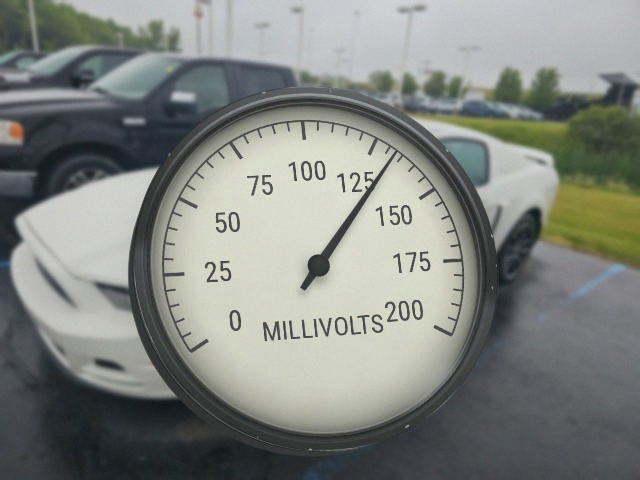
{"value": 132.5, "unit": "mV"}
